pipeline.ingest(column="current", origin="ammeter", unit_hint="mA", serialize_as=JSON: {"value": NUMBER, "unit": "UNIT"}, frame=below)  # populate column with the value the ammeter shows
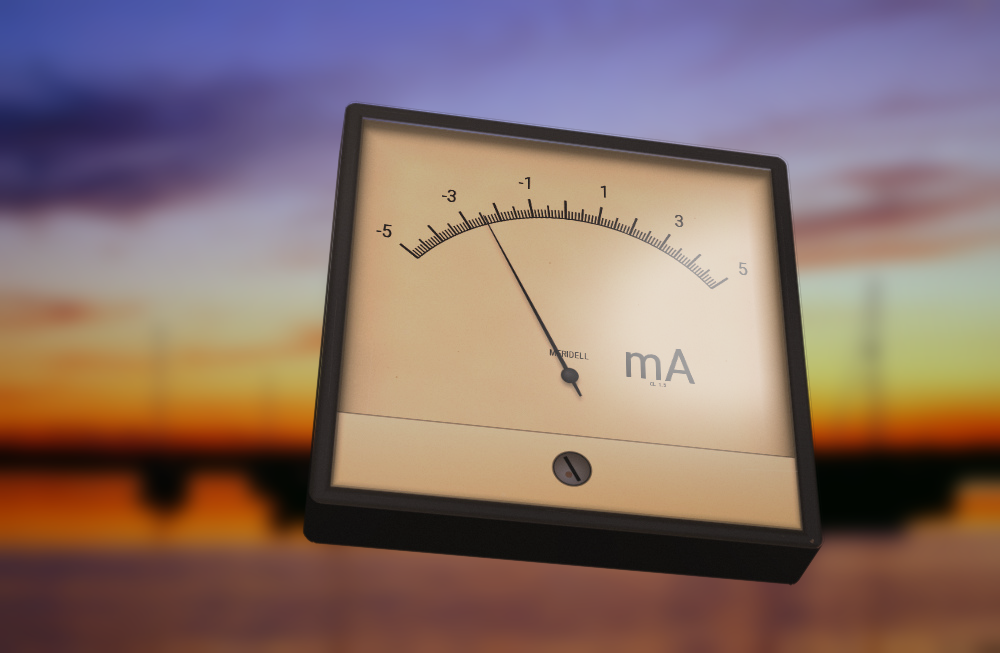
{"value": -2.5, "unit": "mA"}
